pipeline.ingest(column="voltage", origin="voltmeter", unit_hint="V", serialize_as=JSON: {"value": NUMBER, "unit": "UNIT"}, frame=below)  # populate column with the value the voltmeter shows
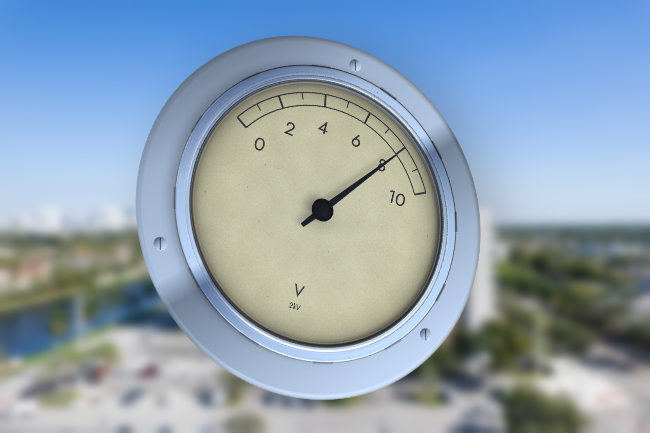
{"value": 8, "unit": "V"}
